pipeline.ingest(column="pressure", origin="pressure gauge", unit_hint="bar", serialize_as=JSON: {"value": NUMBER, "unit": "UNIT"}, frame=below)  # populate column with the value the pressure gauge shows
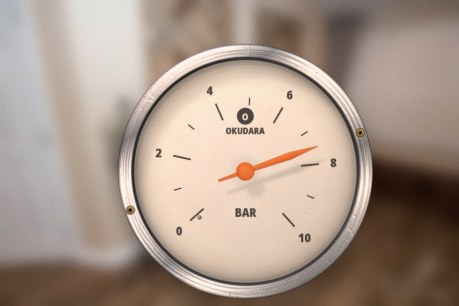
{"value": 7.5, "unit": "bar"}
